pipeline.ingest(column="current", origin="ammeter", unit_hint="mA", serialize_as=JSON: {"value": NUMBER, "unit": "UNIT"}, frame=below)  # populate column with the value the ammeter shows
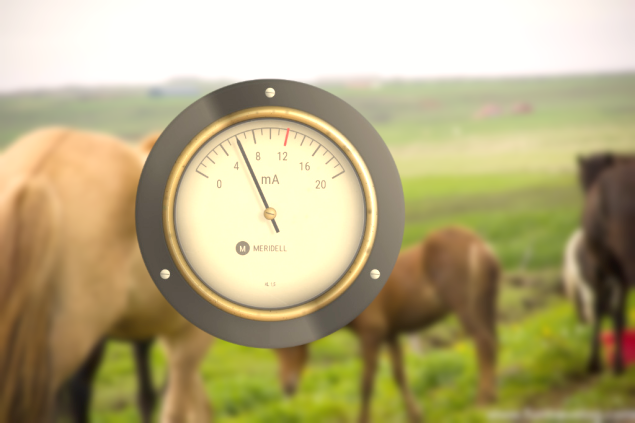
{"value": 6, "unit": "mA"}
